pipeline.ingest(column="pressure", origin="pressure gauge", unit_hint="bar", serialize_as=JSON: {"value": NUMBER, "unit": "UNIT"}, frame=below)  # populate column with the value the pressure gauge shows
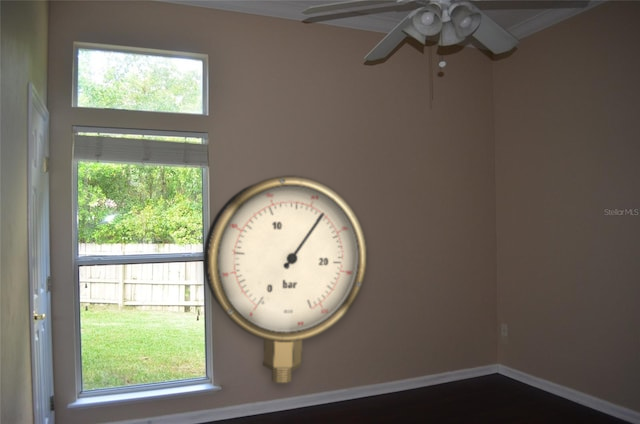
{"value": 15, "unit": "bar"}
